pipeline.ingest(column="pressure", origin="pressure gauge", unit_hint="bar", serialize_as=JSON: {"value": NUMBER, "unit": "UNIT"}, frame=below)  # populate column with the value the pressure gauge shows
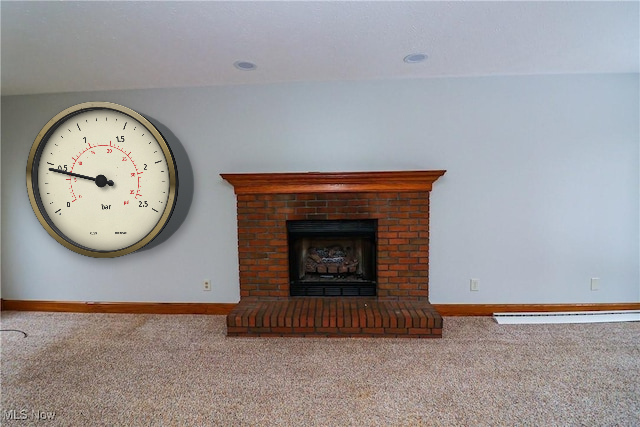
{"value": 0.45, "unit": "bar"}
